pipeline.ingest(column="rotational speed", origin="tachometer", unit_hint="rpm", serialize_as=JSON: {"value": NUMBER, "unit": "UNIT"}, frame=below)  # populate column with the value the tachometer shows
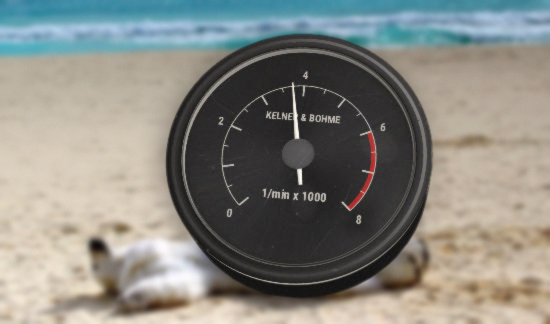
{"value": 3750, "unit": "rpm"}
